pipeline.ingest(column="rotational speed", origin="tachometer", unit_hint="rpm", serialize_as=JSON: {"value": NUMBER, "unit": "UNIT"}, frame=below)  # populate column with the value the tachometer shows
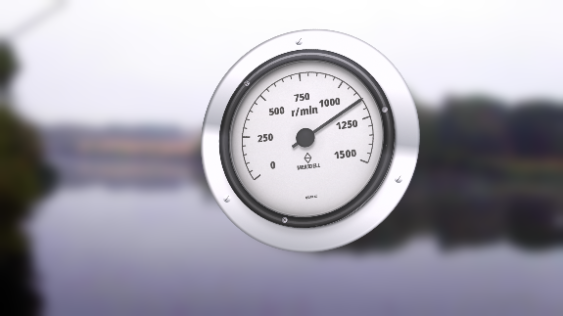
{"value": 1150, "unit": "rpm"}
